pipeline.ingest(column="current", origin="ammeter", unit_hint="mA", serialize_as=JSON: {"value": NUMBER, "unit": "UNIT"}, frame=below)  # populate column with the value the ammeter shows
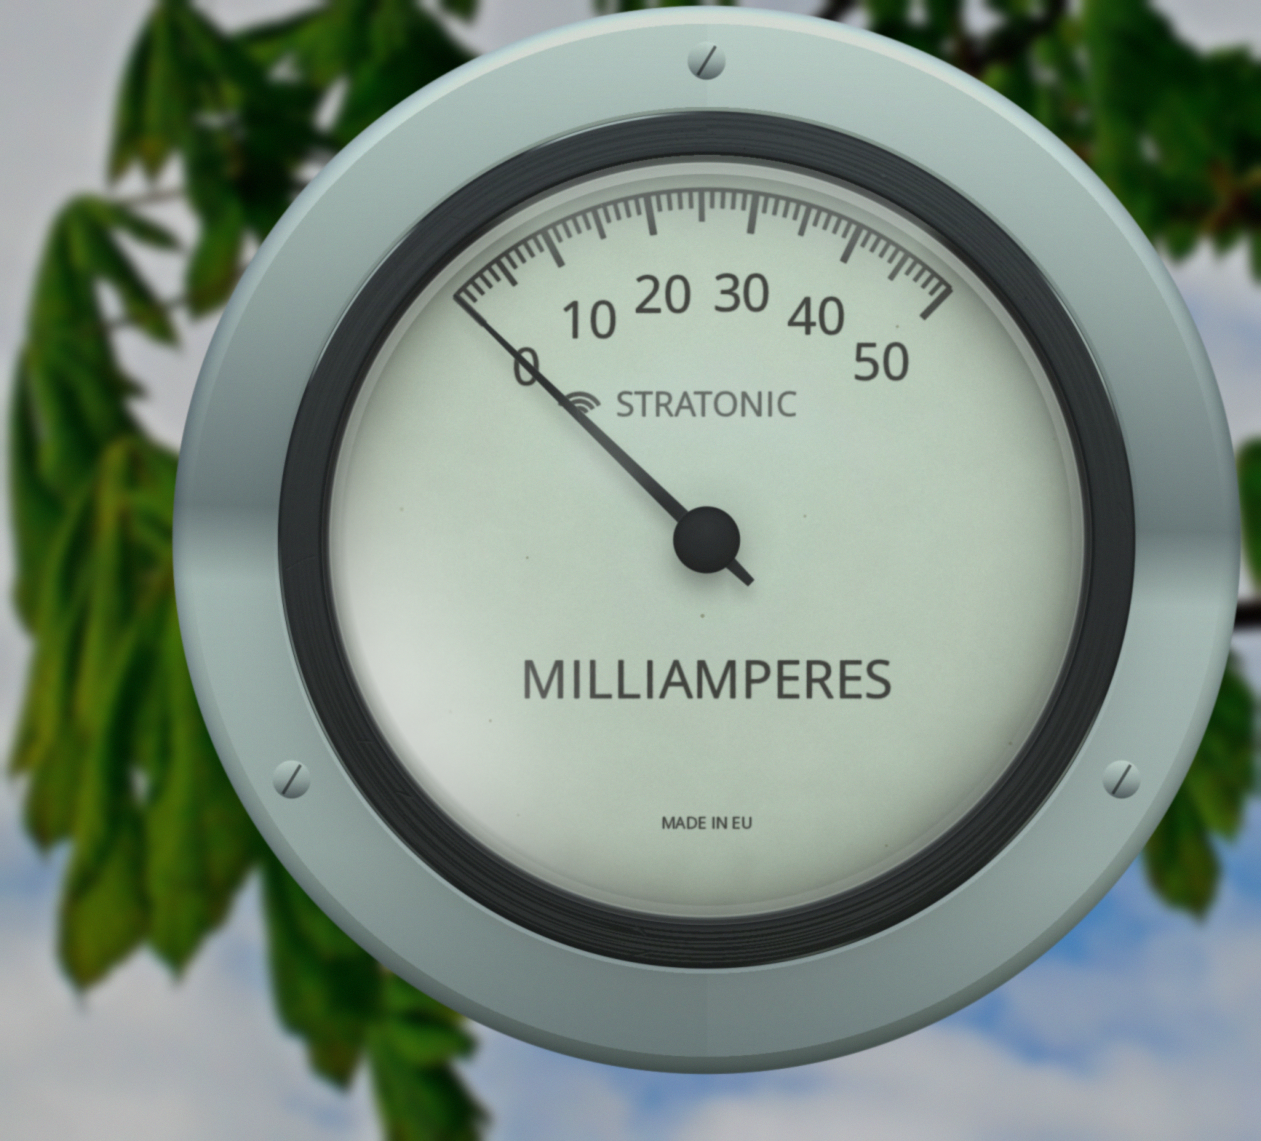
{"value": 0, "unit": "mA"}
